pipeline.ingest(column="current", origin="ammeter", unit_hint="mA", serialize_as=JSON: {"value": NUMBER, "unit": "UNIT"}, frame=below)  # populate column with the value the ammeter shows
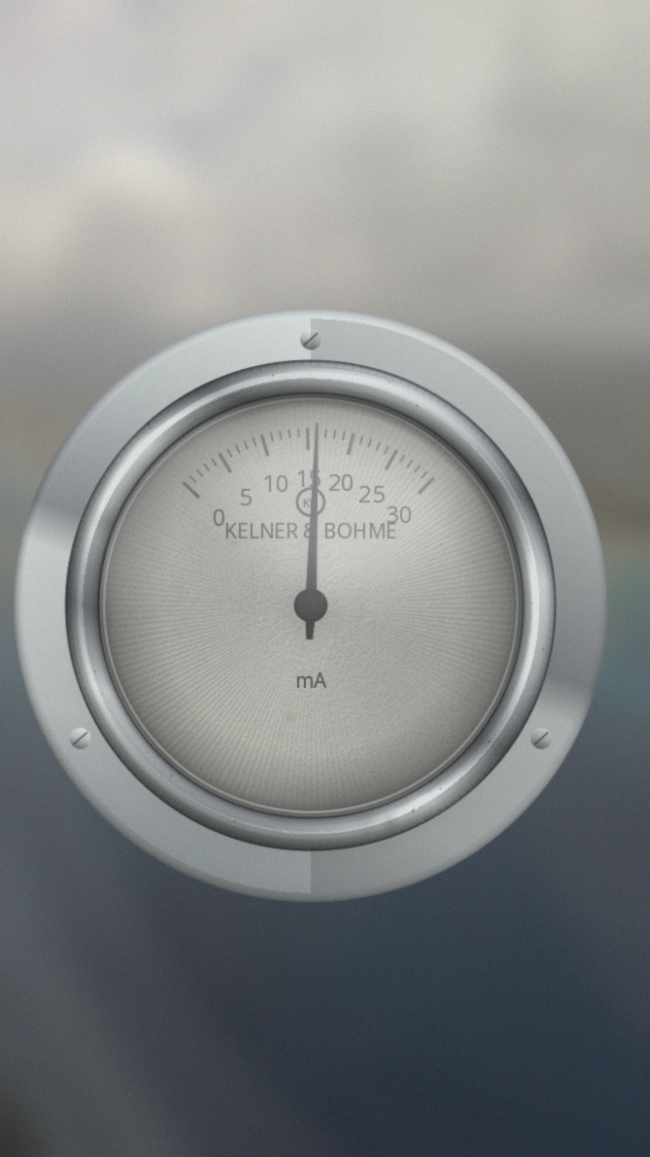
{"value": 16, "unit": "mA"}
